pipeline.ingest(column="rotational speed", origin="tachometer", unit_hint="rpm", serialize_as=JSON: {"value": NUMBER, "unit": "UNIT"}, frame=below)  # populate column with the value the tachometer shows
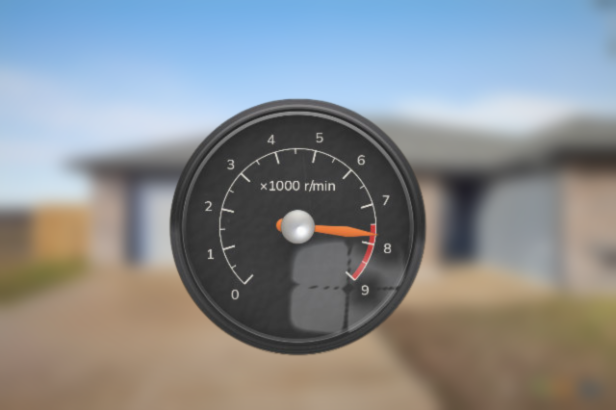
{"value": 7750, "unit": "rpm"}
